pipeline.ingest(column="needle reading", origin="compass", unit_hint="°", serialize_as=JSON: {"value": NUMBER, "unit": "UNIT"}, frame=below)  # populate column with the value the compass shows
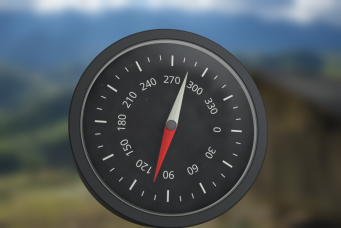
{"value": 105, "unit": "°"}
